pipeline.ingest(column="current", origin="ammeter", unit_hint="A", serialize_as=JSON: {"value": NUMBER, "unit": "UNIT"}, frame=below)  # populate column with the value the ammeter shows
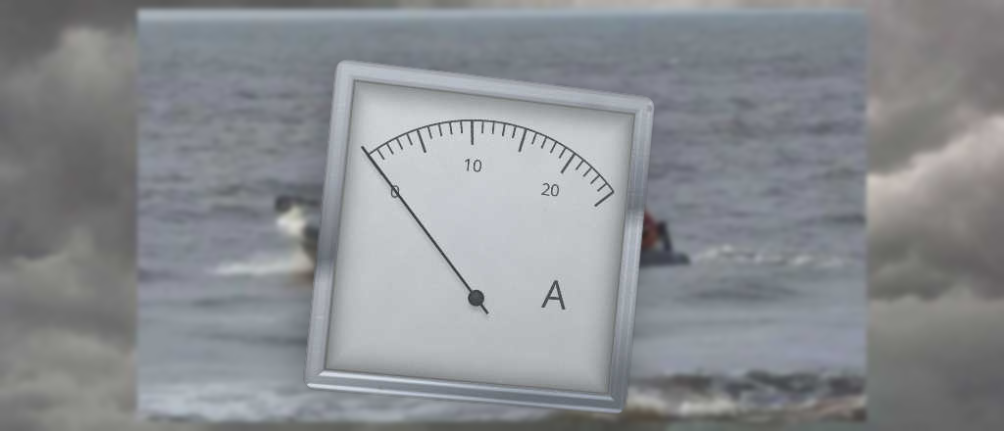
{"value": 0, "unit": "A"}
